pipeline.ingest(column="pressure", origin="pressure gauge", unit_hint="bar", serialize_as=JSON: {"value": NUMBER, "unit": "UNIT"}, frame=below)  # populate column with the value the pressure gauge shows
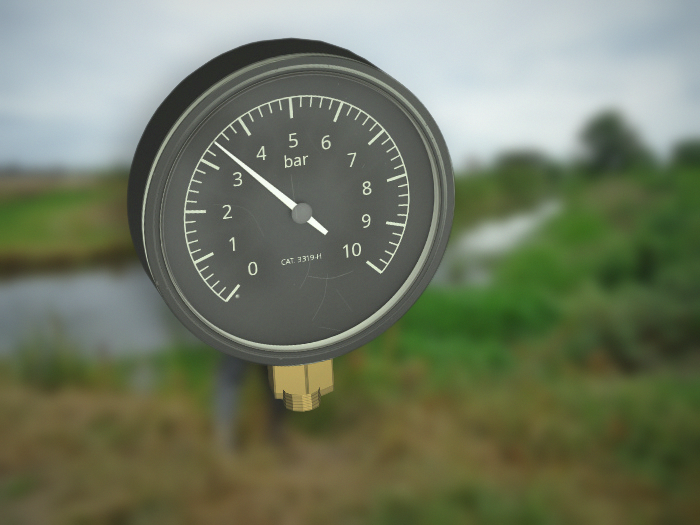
{"value": 3.4, "unit": "bar"}
